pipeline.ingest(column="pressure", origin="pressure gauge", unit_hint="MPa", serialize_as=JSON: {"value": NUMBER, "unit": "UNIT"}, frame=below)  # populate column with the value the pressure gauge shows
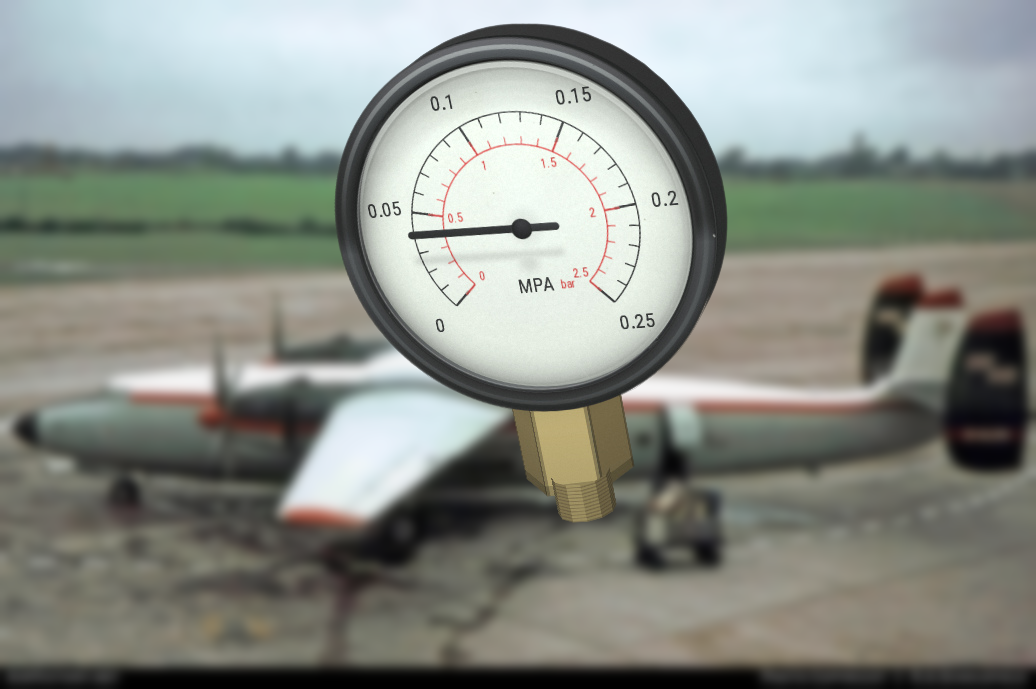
{"value": 0.04, "unit": "MPa"}
